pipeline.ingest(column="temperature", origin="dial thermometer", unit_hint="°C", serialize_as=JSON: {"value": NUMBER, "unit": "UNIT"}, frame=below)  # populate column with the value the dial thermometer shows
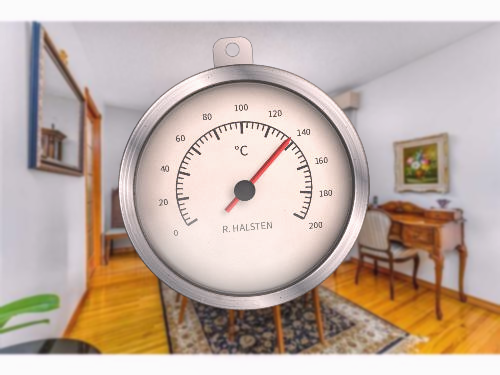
{"value": 136, "unit": "°C"}
